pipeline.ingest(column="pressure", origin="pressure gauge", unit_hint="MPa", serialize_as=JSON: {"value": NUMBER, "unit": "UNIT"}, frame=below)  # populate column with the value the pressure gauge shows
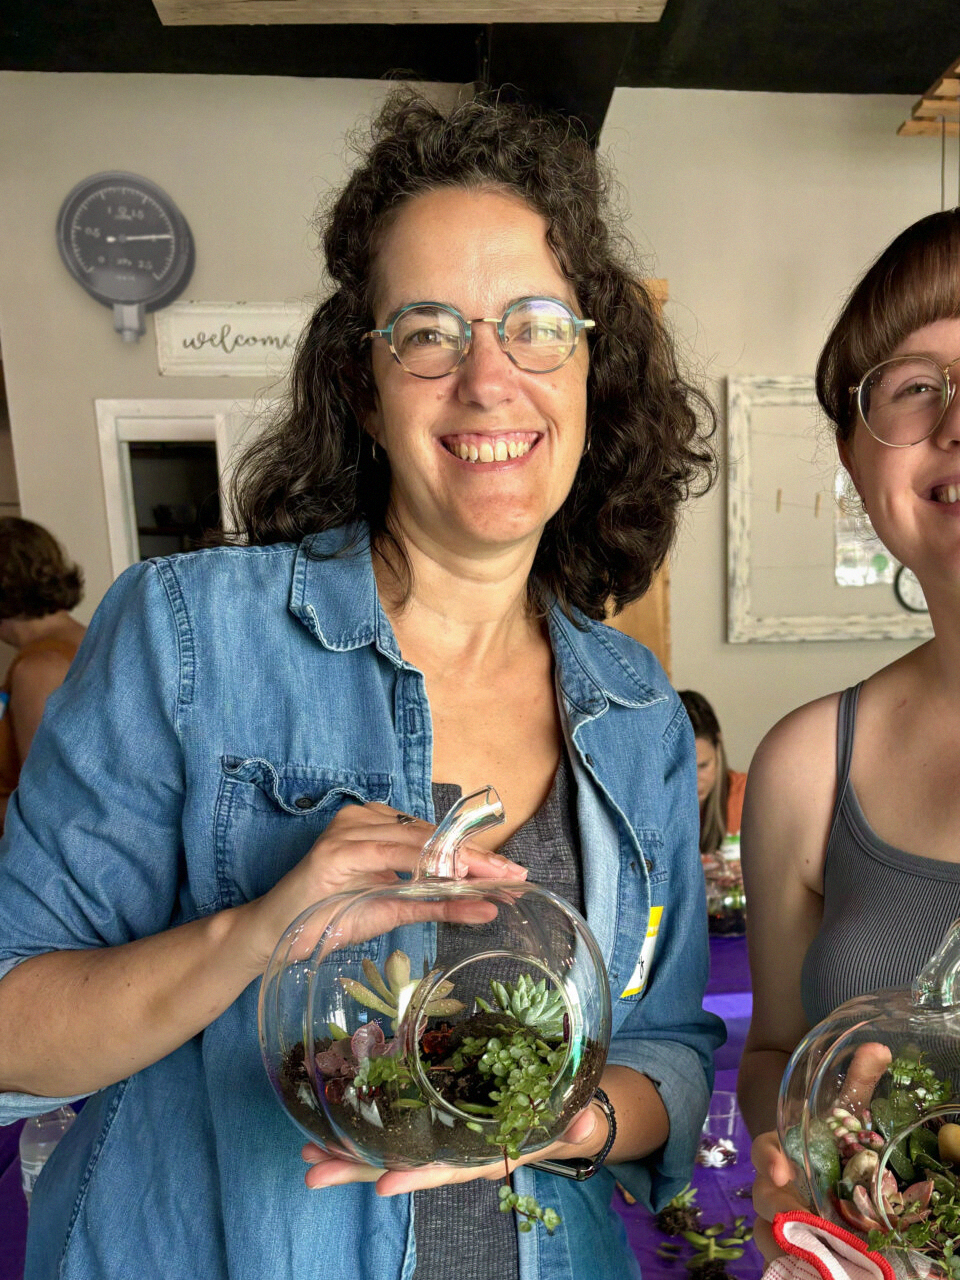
{"value": 2, "unit": "MPa"}
